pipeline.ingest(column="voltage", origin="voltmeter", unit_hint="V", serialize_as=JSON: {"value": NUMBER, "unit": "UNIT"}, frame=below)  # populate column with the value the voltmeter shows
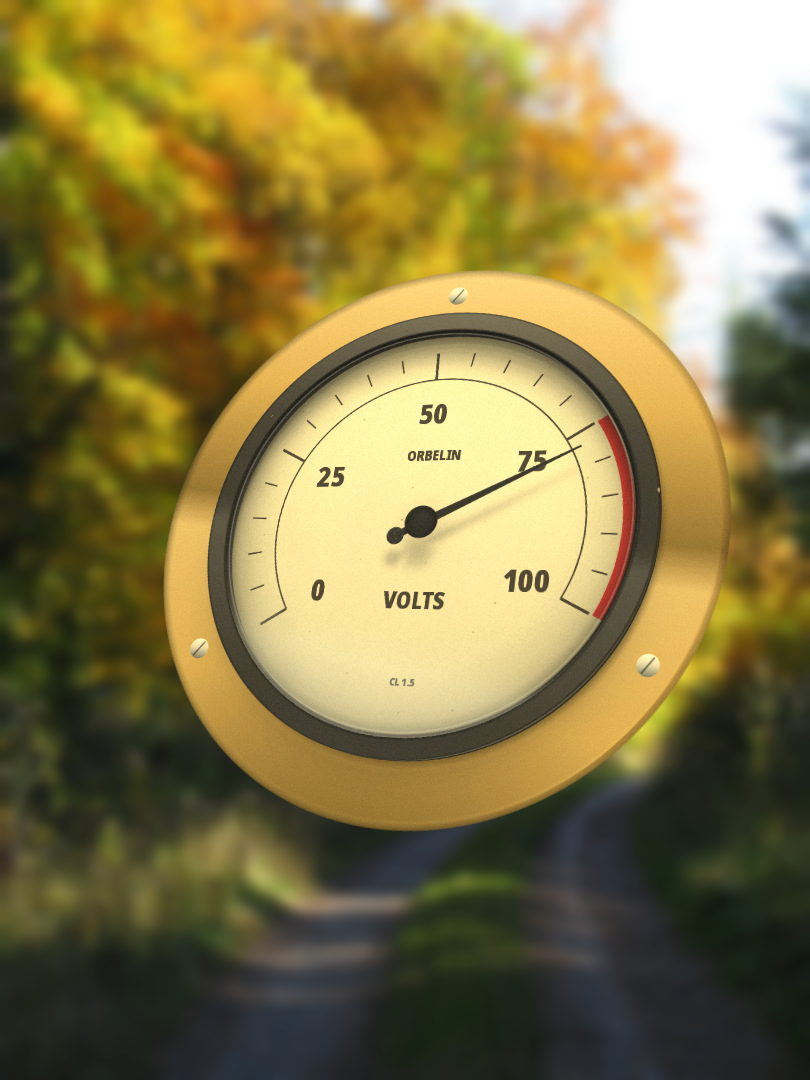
{"value": 77.5, "unit": "V"}
